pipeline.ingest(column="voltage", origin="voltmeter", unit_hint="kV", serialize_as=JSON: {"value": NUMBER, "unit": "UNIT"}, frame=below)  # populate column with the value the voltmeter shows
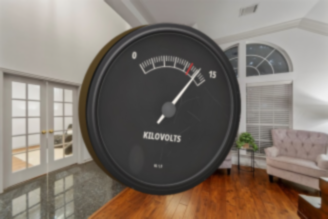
{"value": 12.5, "unit": "kV"}
